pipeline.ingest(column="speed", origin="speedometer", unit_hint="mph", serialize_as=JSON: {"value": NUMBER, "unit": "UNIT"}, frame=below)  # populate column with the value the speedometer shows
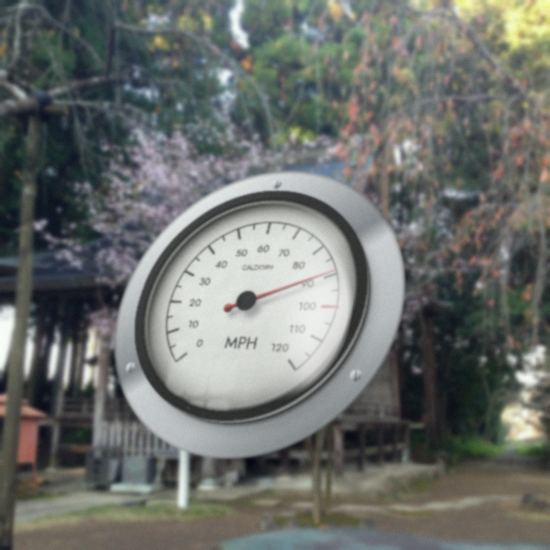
{"value": 90, "unit": "mph"}
